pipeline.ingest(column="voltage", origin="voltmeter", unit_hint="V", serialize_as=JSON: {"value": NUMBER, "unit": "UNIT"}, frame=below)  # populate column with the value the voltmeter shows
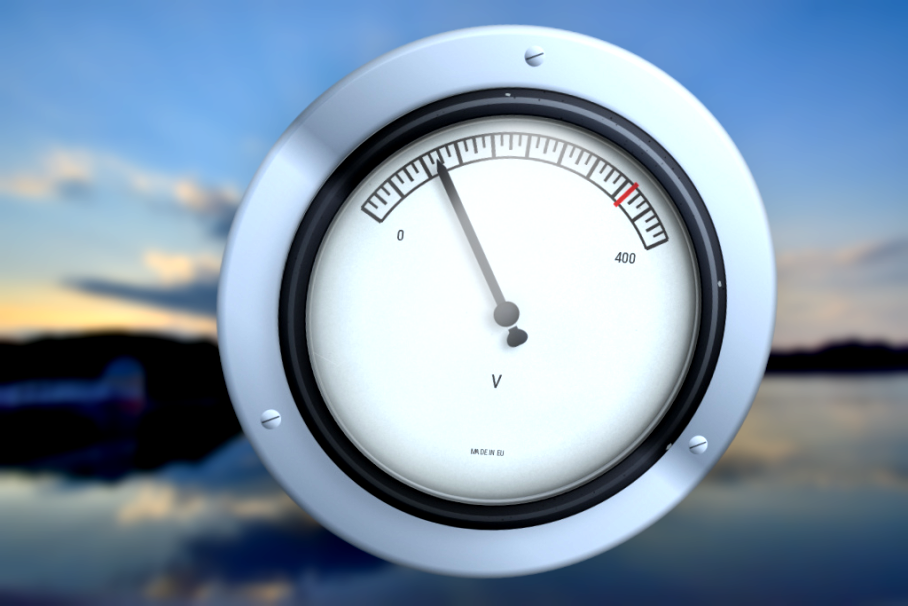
{"value": 95, "unit": "V"}
